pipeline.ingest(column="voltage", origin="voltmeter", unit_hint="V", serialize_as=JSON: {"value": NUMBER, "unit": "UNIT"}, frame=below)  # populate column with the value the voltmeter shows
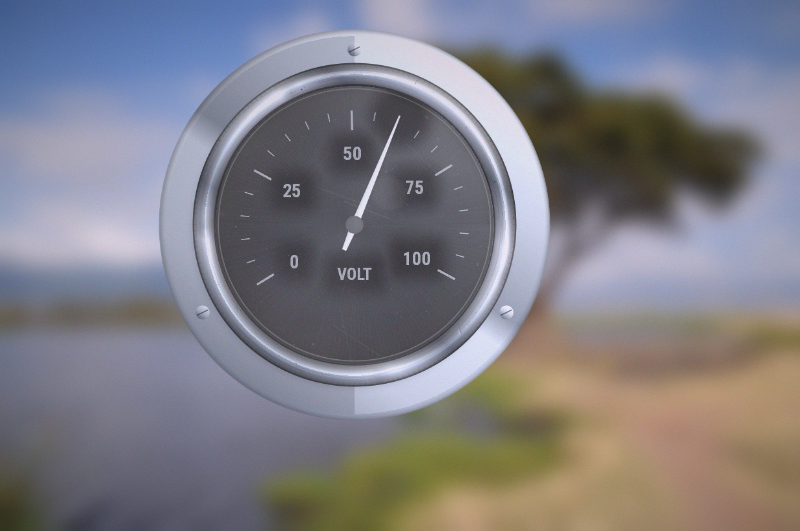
{"value": 60, "unit": "V"}
